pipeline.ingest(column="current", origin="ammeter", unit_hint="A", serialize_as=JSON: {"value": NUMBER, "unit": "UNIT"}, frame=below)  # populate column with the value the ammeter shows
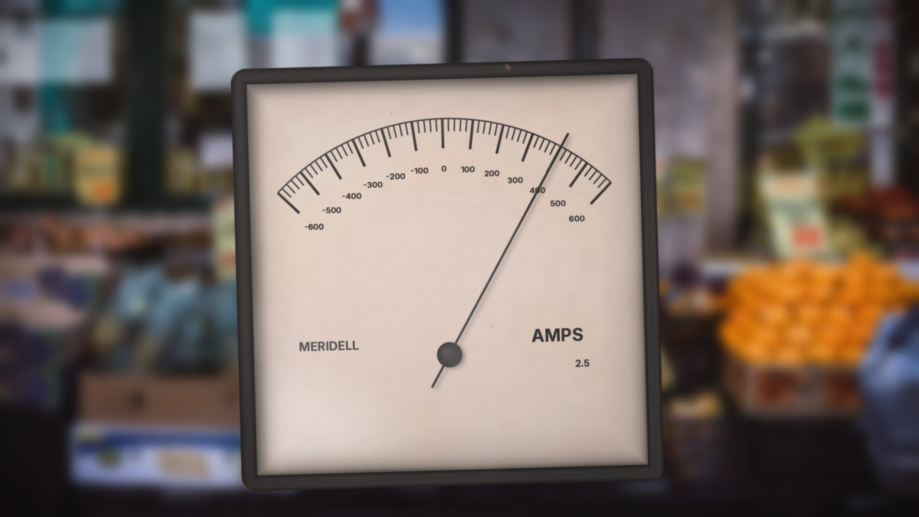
{"value": 400, "unit": "A"}
